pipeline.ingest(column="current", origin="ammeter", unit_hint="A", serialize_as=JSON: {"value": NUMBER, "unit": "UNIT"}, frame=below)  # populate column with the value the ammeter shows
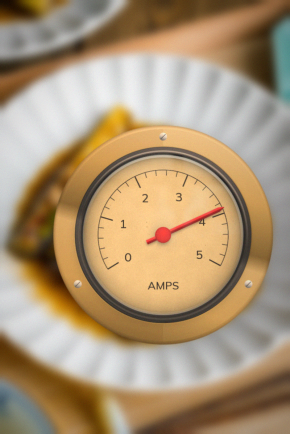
{"value": 3.9, "unit": "A"}
